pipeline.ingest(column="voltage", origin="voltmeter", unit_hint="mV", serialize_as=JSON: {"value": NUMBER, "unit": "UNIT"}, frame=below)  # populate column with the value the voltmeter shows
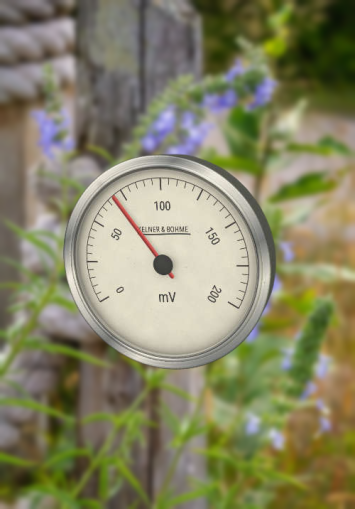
{"value": 70, "unit": "mV"}
